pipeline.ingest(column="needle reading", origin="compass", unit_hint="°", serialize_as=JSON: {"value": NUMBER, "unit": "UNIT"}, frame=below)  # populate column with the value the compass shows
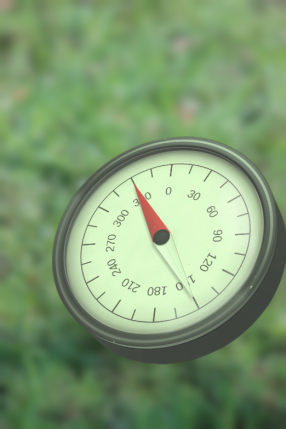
{"value": 330, "unit": "°"}
